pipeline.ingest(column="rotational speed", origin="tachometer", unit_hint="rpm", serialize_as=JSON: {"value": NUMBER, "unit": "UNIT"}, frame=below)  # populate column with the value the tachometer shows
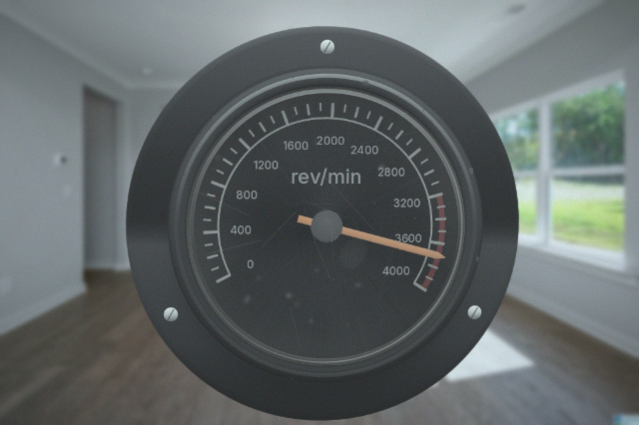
{"value": 3700, "unit": "rpm"}
